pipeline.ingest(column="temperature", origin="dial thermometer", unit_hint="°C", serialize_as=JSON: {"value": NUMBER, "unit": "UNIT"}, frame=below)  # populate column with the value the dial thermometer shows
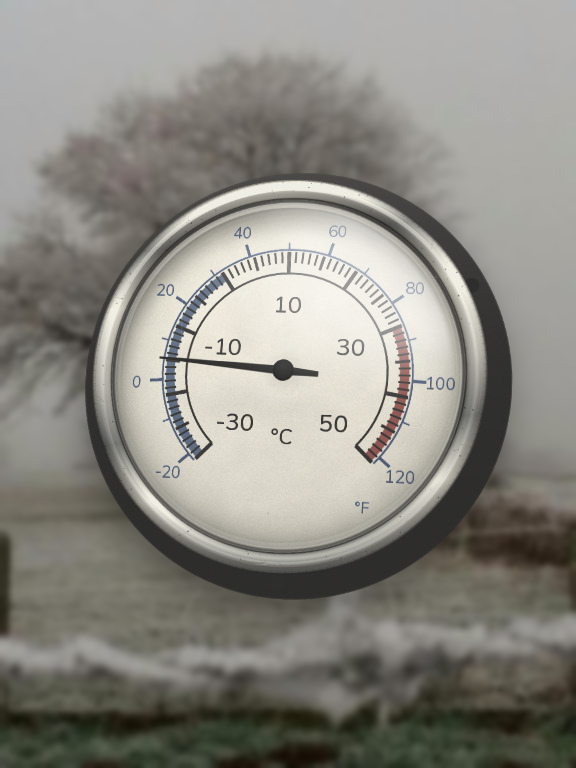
{"value": -15, "unit": "°C"}
